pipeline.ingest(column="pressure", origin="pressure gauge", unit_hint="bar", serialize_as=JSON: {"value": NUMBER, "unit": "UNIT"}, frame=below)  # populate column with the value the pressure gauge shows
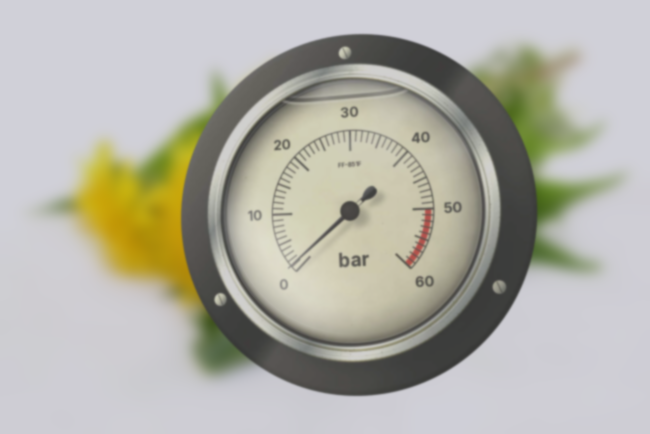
{"value": 1, "unit": "bar"}
